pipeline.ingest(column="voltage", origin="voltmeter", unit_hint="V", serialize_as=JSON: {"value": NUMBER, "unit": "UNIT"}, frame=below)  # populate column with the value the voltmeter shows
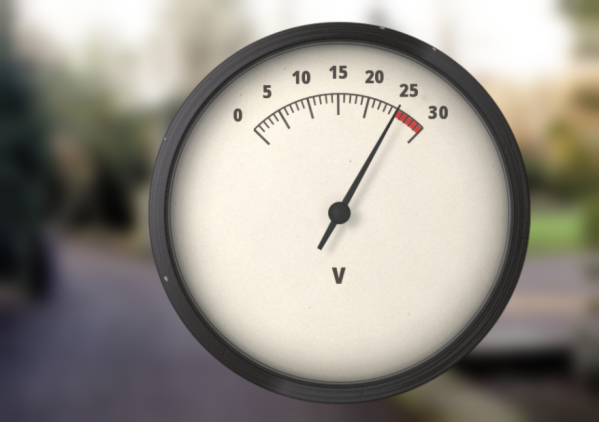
{"value": 25, "unit": "V"}
